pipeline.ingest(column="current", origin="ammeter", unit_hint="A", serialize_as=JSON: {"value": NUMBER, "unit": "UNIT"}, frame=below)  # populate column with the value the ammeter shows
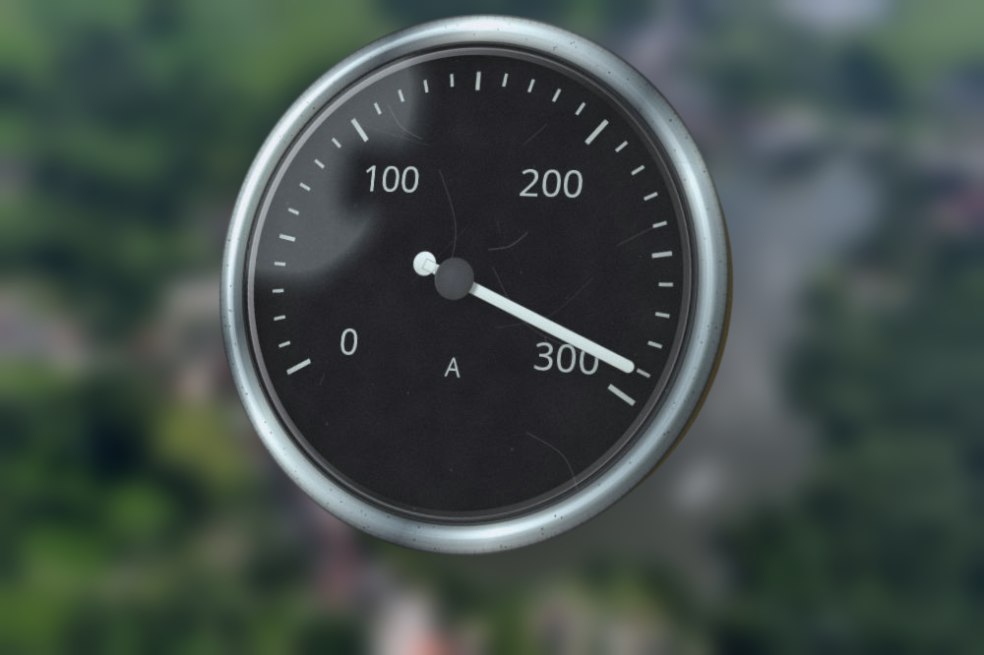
{"value": 290, "unit": "A"}
